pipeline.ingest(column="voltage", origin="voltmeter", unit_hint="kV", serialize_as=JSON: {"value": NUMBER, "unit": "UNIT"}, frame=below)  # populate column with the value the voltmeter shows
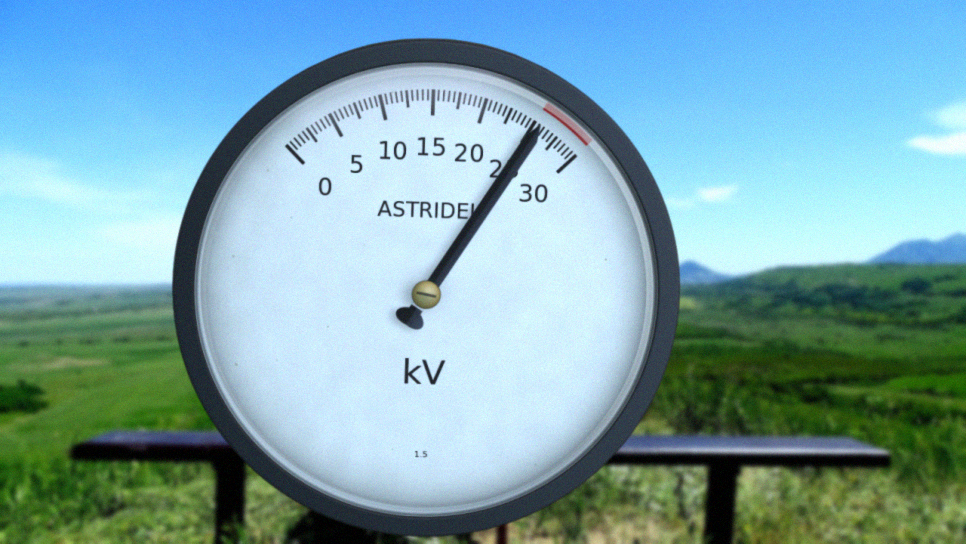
{"value": 25.5, "unit": "kV"}
